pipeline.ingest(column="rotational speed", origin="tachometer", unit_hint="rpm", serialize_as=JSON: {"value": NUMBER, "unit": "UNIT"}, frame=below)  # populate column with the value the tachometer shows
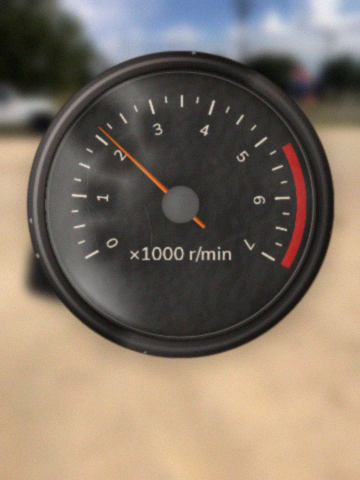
{"value": 2125, "unit": "rpm"}
